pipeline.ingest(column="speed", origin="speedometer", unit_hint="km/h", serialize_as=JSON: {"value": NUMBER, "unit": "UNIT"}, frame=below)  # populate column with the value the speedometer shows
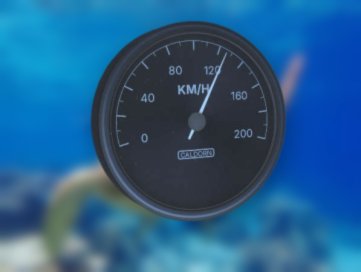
{"value": 125, "unit": "km/h"}
